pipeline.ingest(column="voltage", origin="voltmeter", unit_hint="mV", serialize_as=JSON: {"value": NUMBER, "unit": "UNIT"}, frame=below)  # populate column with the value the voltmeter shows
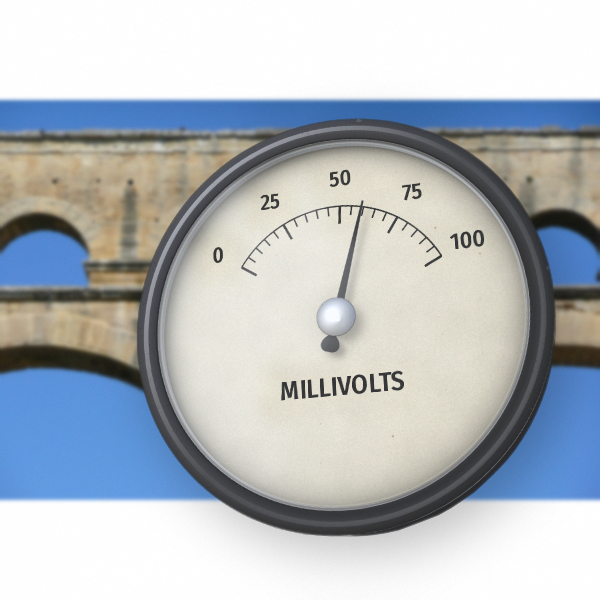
{"value": 60, "unit": "mV"}
